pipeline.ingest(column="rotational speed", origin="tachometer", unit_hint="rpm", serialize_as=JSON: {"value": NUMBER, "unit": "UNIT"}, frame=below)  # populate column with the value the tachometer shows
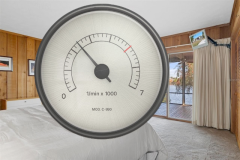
{"value": 2400, "unit": "rpm"}
